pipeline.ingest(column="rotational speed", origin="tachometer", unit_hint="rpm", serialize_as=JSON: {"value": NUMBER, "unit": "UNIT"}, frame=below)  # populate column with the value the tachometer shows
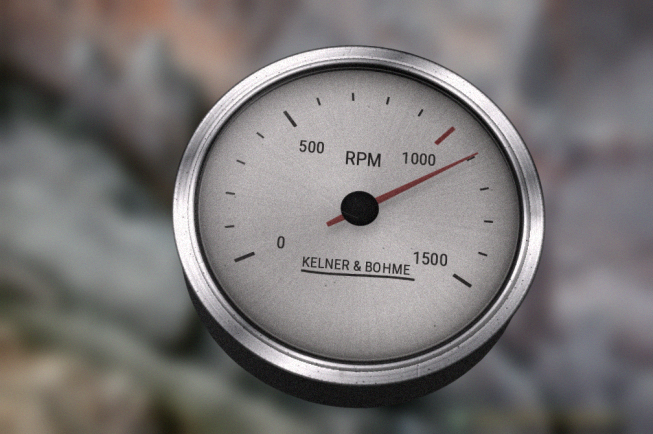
{"value": 1100, "unit": "rpm"}
